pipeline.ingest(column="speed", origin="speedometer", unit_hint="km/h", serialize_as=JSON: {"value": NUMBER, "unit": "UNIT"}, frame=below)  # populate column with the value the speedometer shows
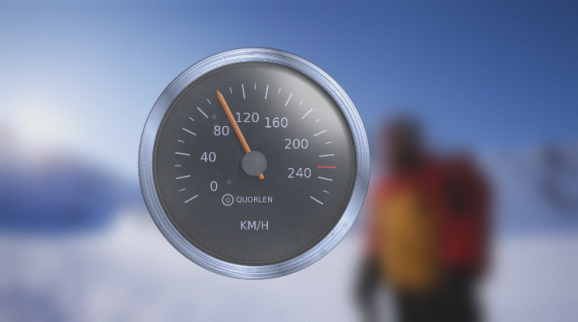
{"value": 100, "unit": "km/h"}
